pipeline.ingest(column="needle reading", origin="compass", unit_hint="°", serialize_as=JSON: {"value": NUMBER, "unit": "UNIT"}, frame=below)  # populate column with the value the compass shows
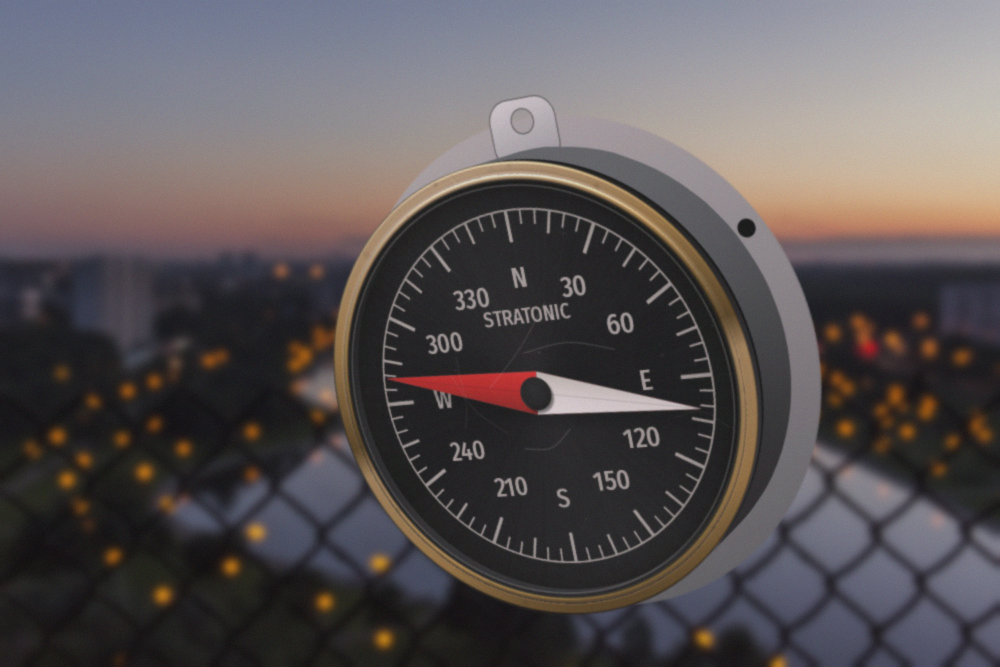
{"value": 280, "unit": "°"}
